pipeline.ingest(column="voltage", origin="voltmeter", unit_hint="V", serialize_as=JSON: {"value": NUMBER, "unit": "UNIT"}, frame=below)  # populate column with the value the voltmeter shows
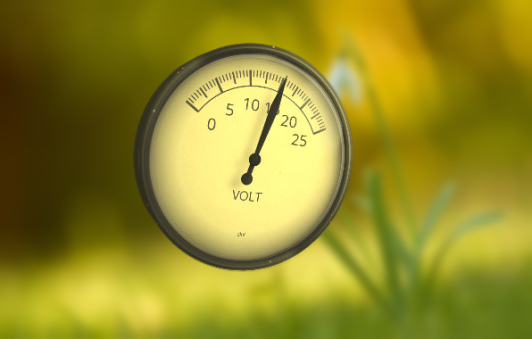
{"value": 15, "unit": "V"}
